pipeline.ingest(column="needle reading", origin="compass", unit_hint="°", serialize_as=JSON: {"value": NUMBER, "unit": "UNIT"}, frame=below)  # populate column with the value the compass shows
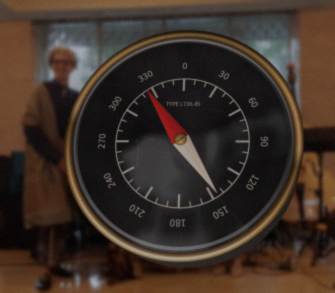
{"value": 325, "unit": "°"}
